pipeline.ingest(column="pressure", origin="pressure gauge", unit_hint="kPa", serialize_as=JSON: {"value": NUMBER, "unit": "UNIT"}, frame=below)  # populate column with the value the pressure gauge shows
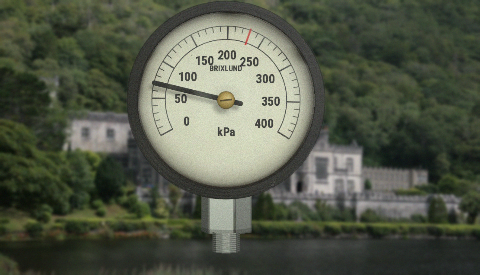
{"value": 70, "unit": "kPa"}
